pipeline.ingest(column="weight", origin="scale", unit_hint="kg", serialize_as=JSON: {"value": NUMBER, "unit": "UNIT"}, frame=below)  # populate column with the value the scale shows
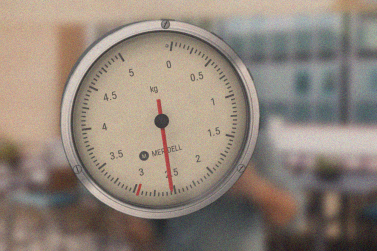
{"value": 2.55, "unit": "kg"}
